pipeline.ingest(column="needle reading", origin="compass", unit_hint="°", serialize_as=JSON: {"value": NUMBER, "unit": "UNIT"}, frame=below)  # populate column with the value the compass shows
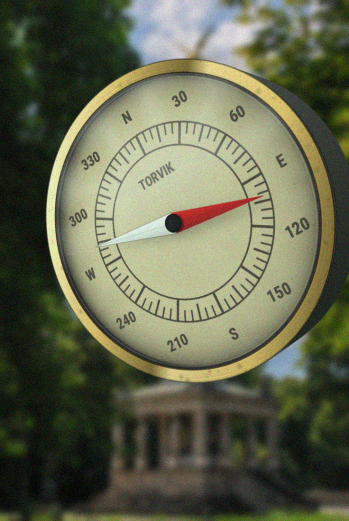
{"value": 102.5, "unit": "°"}
